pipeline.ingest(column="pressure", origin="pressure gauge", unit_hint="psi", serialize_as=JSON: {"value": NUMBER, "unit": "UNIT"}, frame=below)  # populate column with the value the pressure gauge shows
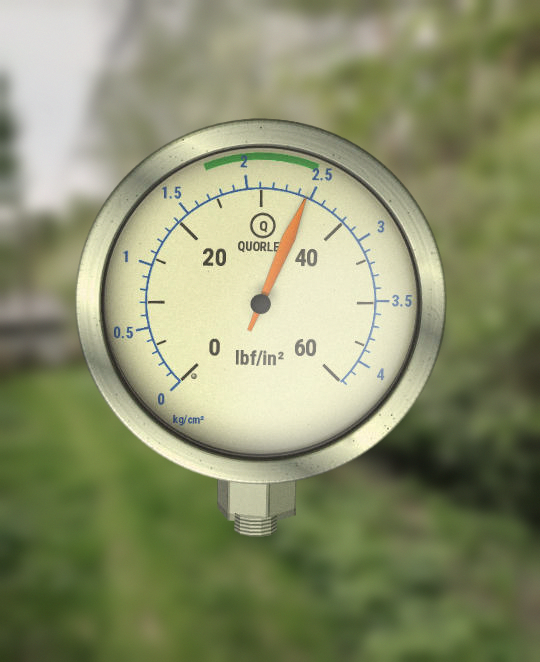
{"value": 35, "unit": "psi"}
